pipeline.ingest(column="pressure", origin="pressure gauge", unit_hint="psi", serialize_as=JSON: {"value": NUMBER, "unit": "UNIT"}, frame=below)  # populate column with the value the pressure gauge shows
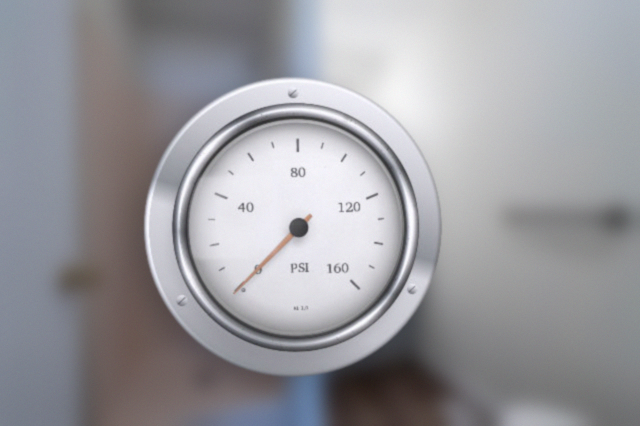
{"value": 0, "unit": "psi"}
